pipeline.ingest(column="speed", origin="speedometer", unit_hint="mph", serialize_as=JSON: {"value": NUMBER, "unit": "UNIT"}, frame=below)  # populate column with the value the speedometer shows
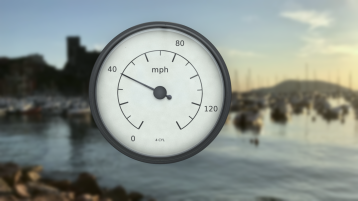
{"value": 40, "unit": "mph"}
